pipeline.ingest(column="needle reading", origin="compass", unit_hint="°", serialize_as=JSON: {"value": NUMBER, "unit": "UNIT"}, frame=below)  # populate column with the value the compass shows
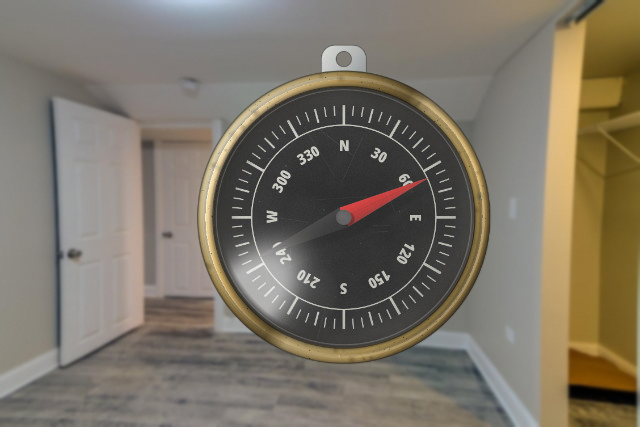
{"value": 65, "unit": "°"}
